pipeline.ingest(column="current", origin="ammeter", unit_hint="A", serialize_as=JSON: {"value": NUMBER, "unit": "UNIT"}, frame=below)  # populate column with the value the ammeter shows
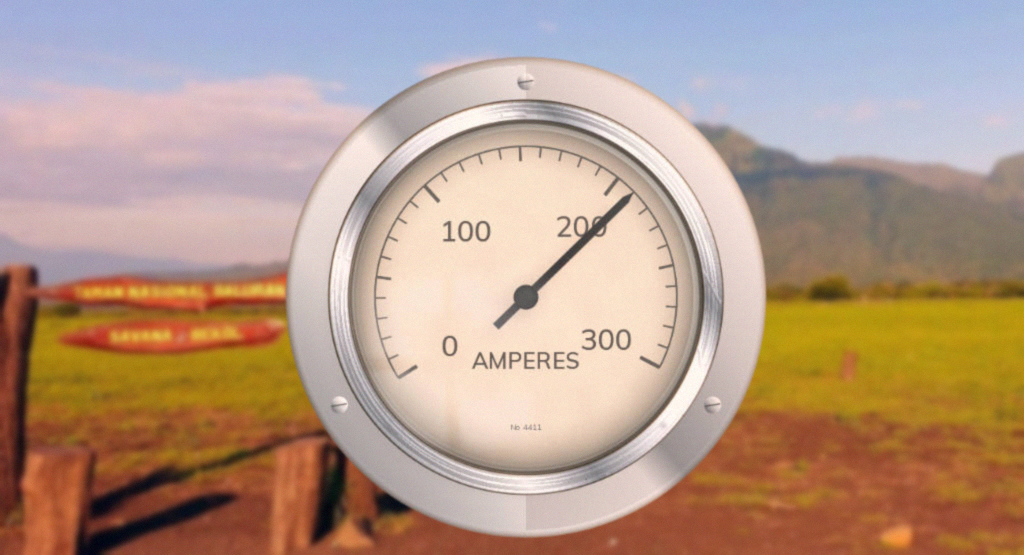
{"value": 210, "unit": "A"}
